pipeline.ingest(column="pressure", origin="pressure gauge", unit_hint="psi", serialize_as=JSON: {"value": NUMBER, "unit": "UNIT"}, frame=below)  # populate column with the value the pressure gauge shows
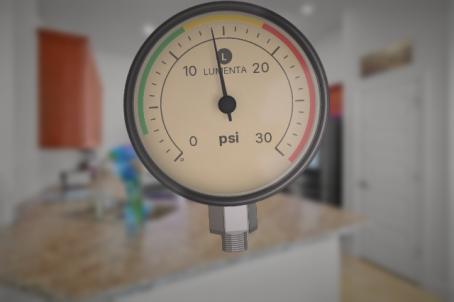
{"value": 14, "unit": "psi"}
